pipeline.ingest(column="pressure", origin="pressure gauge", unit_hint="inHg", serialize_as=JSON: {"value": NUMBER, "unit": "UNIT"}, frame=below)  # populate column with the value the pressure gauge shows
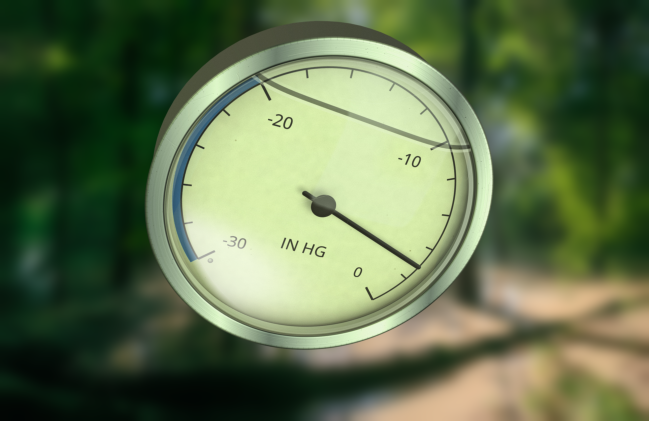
{"value": -3, "unit": "inHg"}
